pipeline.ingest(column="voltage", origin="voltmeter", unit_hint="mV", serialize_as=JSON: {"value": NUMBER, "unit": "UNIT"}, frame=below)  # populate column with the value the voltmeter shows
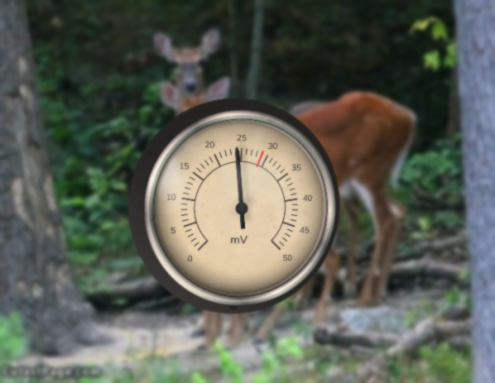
{"value": 24, "unit": "mV"}
